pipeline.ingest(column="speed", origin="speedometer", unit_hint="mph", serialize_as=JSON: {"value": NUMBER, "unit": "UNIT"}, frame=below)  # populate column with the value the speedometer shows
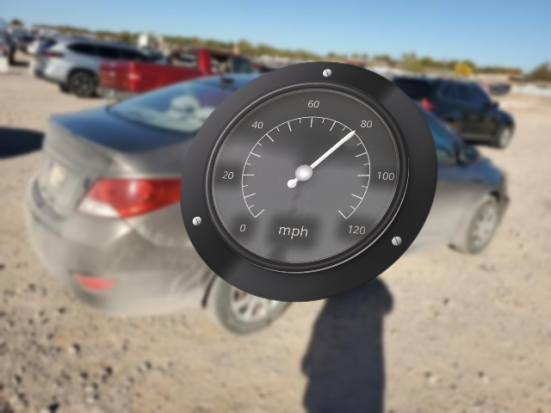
{"value": 80, "unit": "mph"}
